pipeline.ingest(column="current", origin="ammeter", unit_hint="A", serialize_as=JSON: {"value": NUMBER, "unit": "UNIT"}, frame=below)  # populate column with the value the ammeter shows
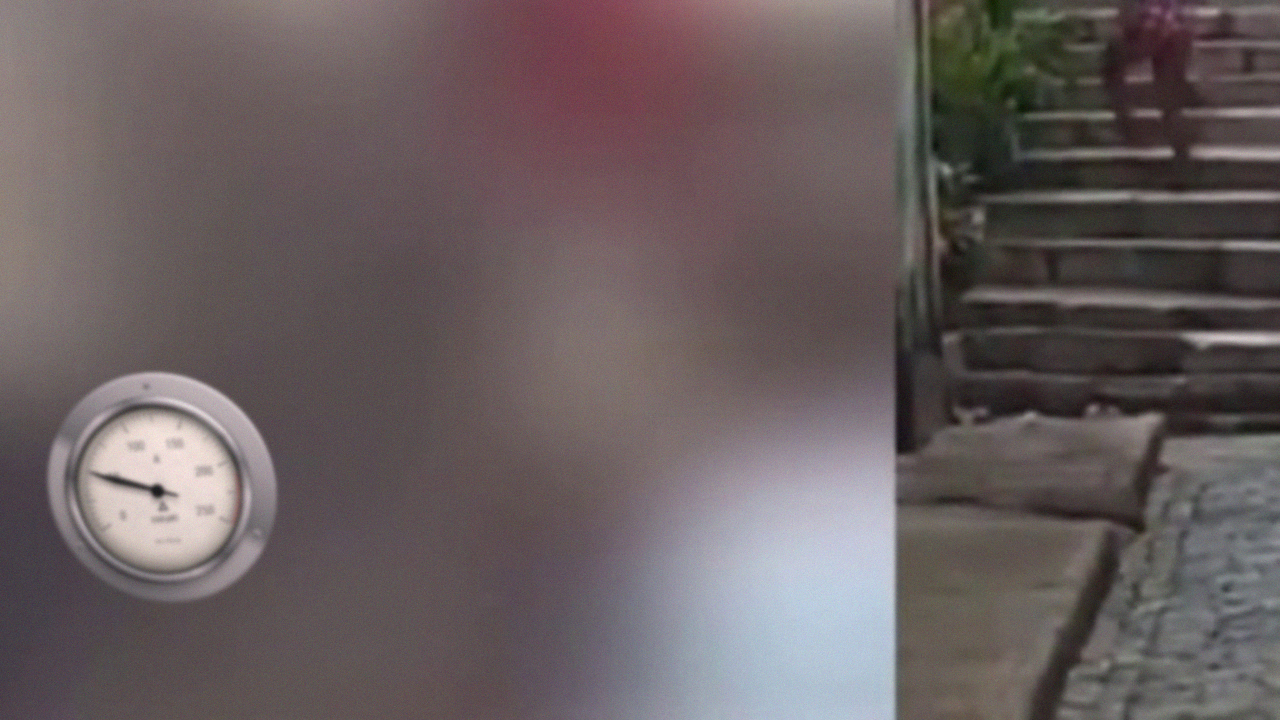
{"value": 50, "unit": "A"}
